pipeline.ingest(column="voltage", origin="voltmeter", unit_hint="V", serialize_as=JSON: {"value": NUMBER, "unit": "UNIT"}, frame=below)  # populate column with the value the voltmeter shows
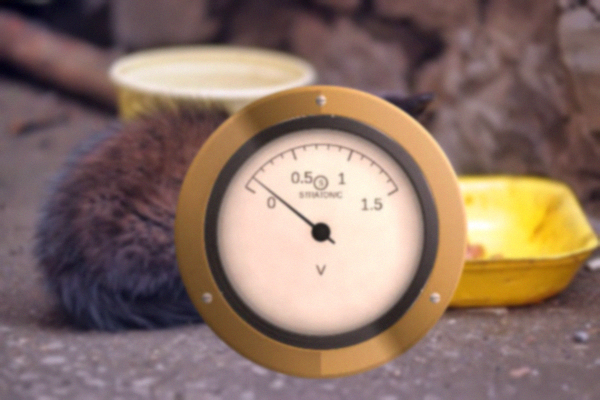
{"value": 0.1, "unit": "V"}
